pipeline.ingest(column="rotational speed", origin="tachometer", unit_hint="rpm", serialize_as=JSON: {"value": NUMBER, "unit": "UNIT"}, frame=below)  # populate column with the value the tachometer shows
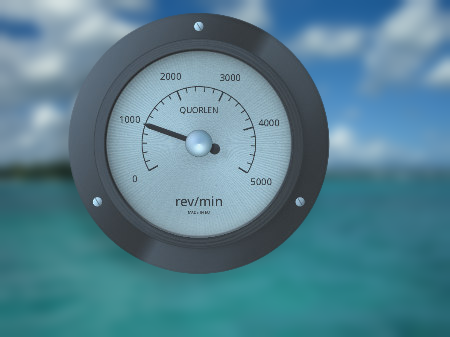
{"value": 1000, "unit": "rpm"}
